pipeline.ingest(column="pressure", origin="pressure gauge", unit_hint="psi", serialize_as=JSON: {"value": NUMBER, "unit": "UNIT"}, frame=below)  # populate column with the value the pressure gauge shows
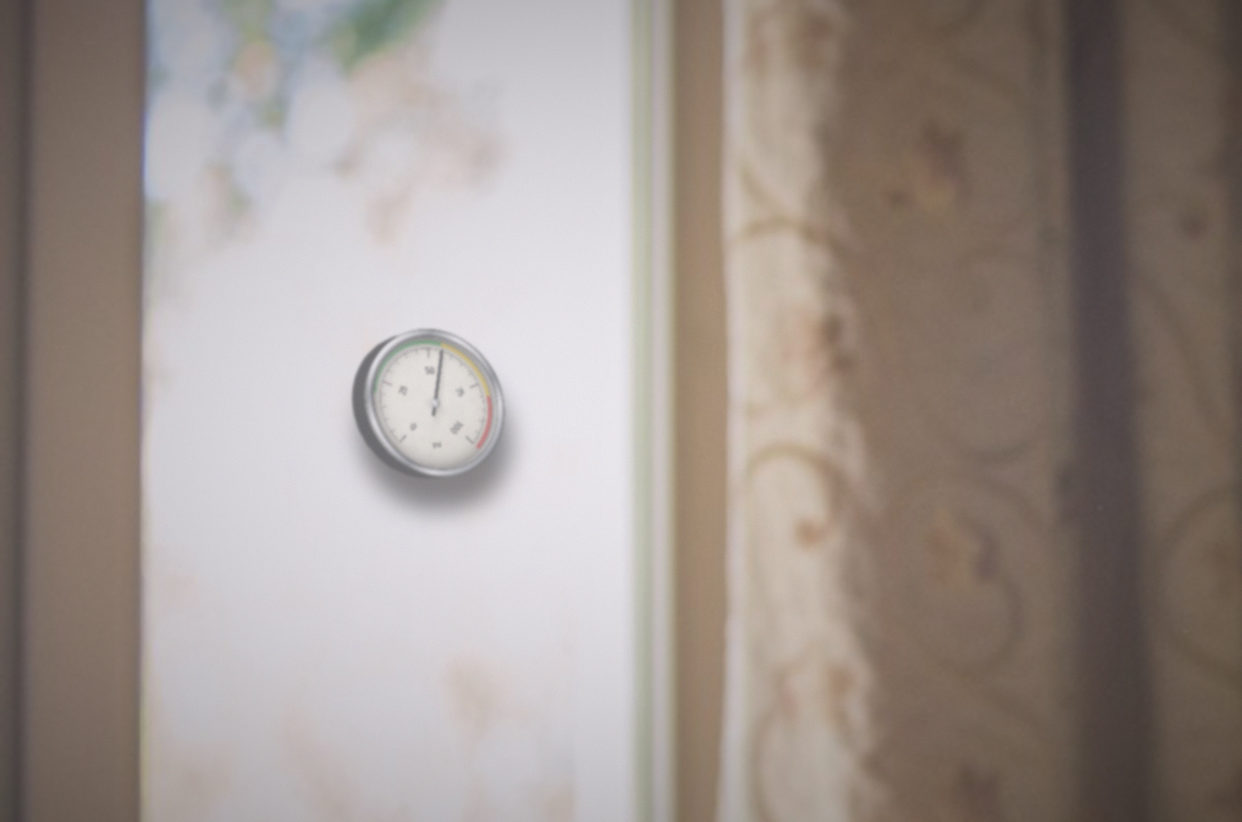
{"value": 55, "unit": "psi"}
